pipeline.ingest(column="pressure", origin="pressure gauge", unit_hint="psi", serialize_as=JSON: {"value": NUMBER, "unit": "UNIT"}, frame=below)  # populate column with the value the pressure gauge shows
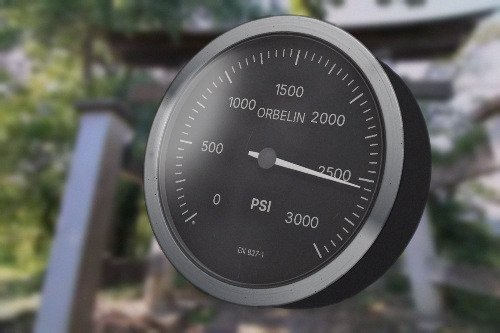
{"value": 2550, "unit": "psi"}
